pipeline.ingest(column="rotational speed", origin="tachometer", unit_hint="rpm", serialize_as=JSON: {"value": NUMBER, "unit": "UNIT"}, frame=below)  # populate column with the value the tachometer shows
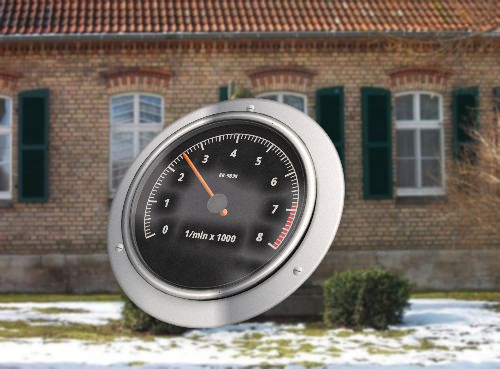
{"value": 2500, "unit": "rpm"}
